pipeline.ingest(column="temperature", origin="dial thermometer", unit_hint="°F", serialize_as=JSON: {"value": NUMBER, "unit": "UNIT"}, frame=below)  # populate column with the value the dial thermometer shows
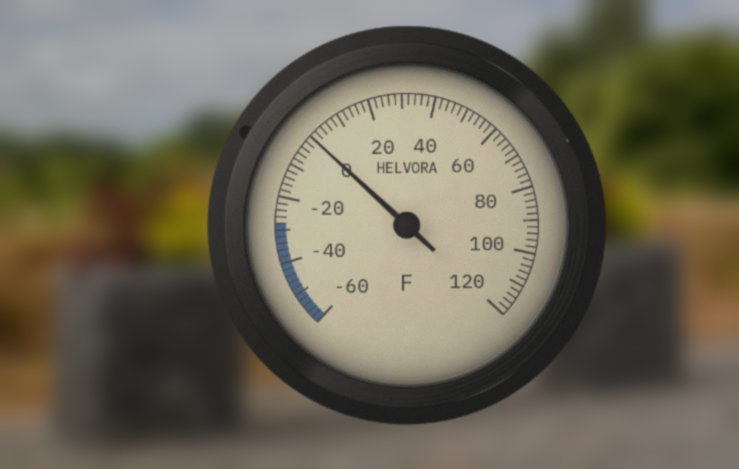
{"value": 0, "unit": "°F"}
